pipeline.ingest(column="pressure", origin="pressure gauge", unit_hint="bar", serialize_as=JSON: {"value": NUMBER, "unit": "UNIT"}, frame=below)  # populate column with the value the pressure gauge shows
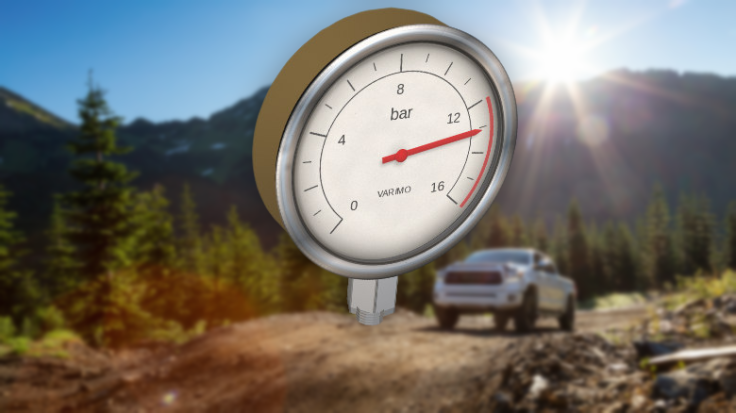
{"value": 13, "unit": "bar"}
